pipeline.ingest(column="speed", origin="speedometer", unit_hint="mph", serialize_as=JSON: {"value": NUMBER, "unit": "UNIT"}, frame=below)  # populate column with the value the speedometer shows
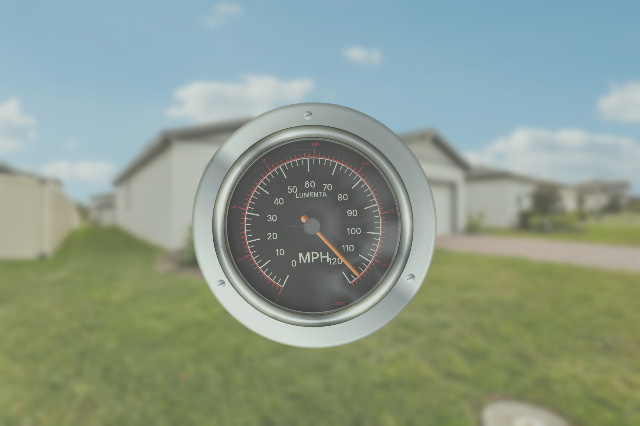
{"value": 116, "unit": "mph"}
